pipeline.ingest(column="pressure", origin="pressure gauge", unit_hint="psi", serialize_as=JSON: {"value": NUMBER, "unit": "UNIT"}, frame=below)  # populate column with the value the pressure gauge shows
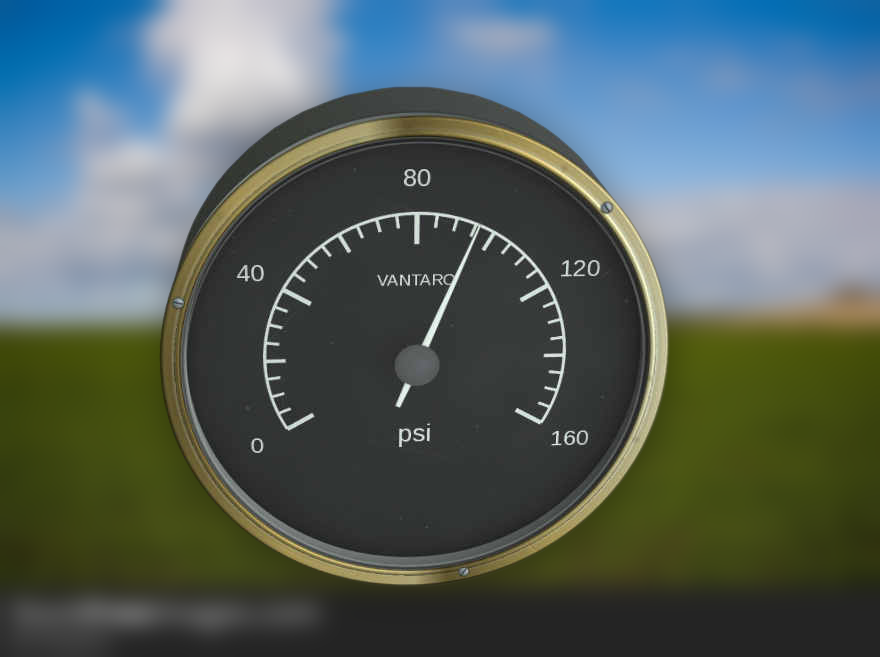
{"value": 95, "unit": "psi"}
